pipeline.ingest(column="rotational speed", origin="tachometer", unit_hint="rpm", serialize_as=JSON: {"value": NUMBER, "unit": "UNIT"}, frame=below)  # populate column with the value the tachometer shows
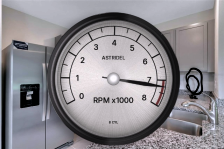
{"value": 7250, "unit": "rpm"}
